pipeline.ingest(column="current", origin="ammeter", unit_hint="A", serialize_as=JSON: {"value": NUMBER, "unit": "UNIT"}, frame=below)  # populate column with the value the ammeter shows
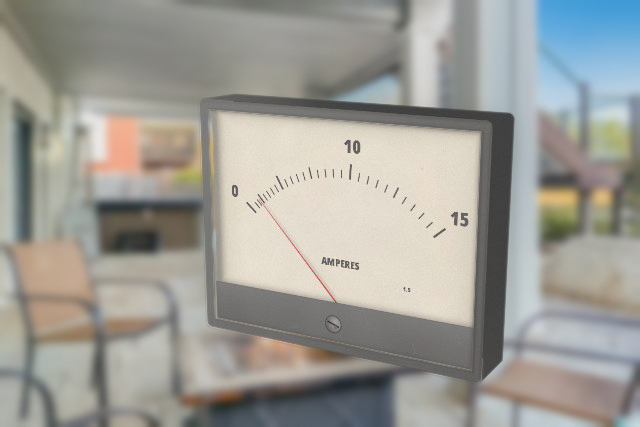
{"value": 2.5, "unit": "A"}
